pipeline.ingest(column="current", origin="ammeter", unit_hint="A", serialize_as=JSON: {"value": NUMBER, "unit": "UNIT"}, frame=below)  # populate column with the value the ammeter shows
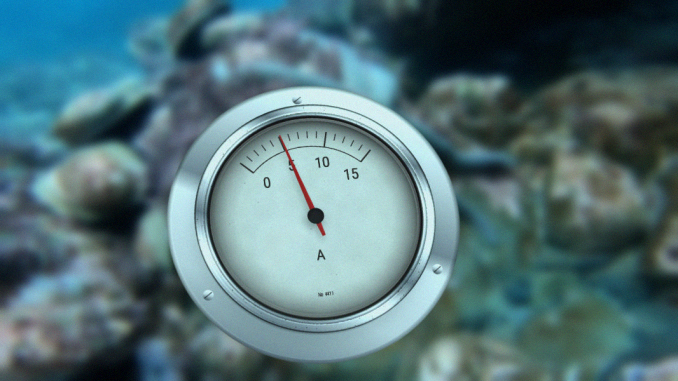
{"value": 5, "unit": "A"}
